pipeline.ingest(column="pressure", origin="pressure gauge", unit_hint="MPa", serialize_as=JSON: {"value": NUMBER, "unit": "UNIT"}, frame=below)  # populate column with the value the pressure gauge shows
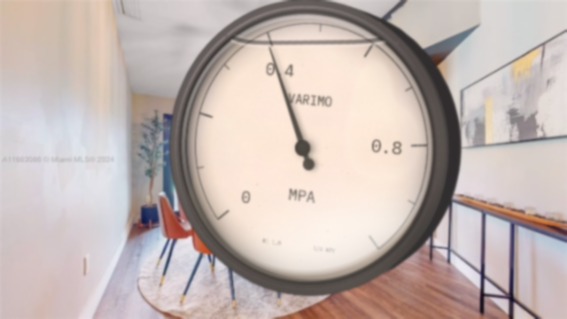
{"value": 0.4, "unit": "MPa"}
